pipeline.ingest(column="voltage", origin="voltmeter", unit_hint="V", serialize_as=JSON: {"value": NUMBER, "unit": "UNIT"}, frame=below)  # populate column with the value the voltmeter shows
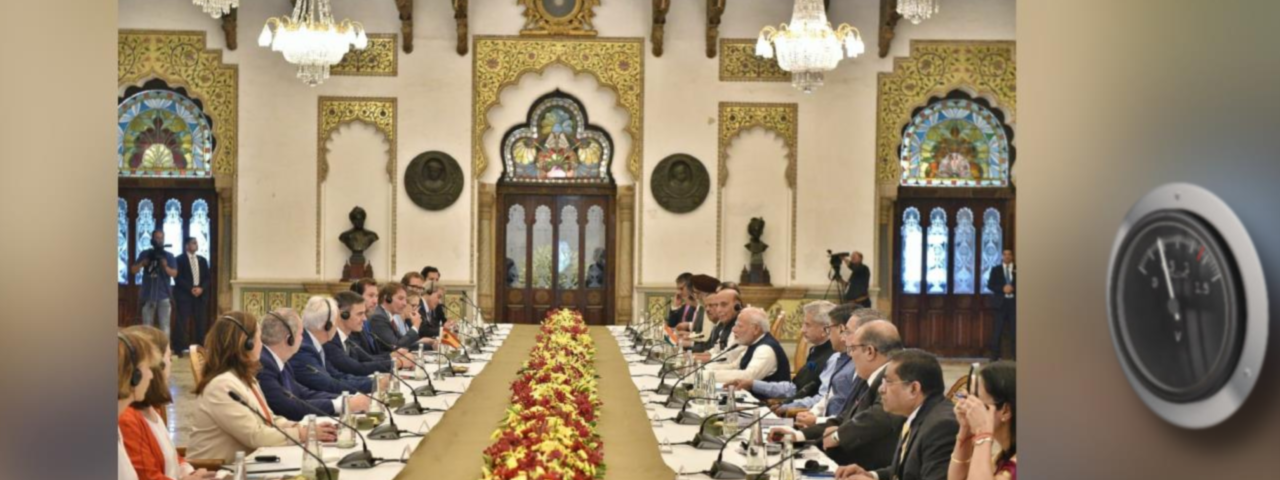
{"value": 0.5, "unit": "V"}
